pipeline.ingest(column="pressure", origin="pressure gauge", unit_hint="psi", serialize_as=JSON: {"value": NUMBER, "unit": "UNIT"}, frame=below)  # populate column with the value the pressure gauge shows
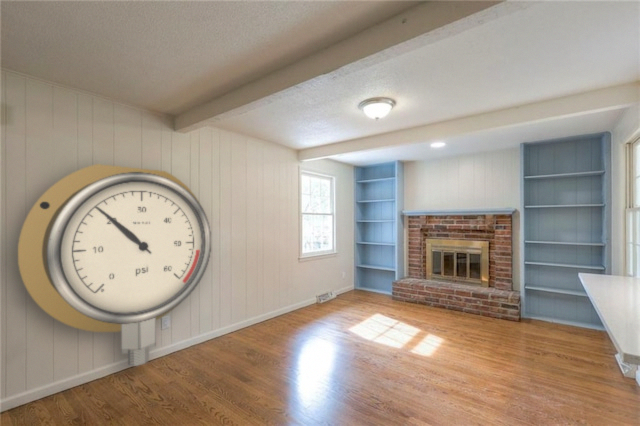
{"value": 20, "unit": "psi"}
